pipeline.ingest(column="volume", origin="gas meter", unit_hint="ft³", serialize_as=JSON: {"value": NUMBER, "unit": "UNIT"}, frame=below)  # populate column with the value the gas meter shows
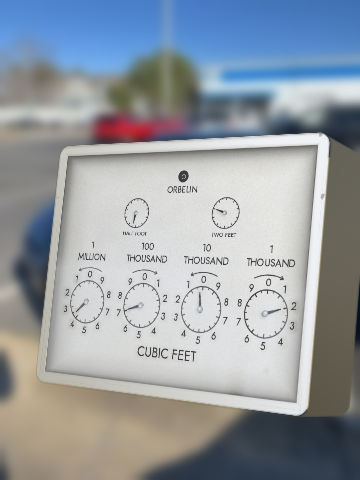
{"value": 370200, "unit": "ft³"}
